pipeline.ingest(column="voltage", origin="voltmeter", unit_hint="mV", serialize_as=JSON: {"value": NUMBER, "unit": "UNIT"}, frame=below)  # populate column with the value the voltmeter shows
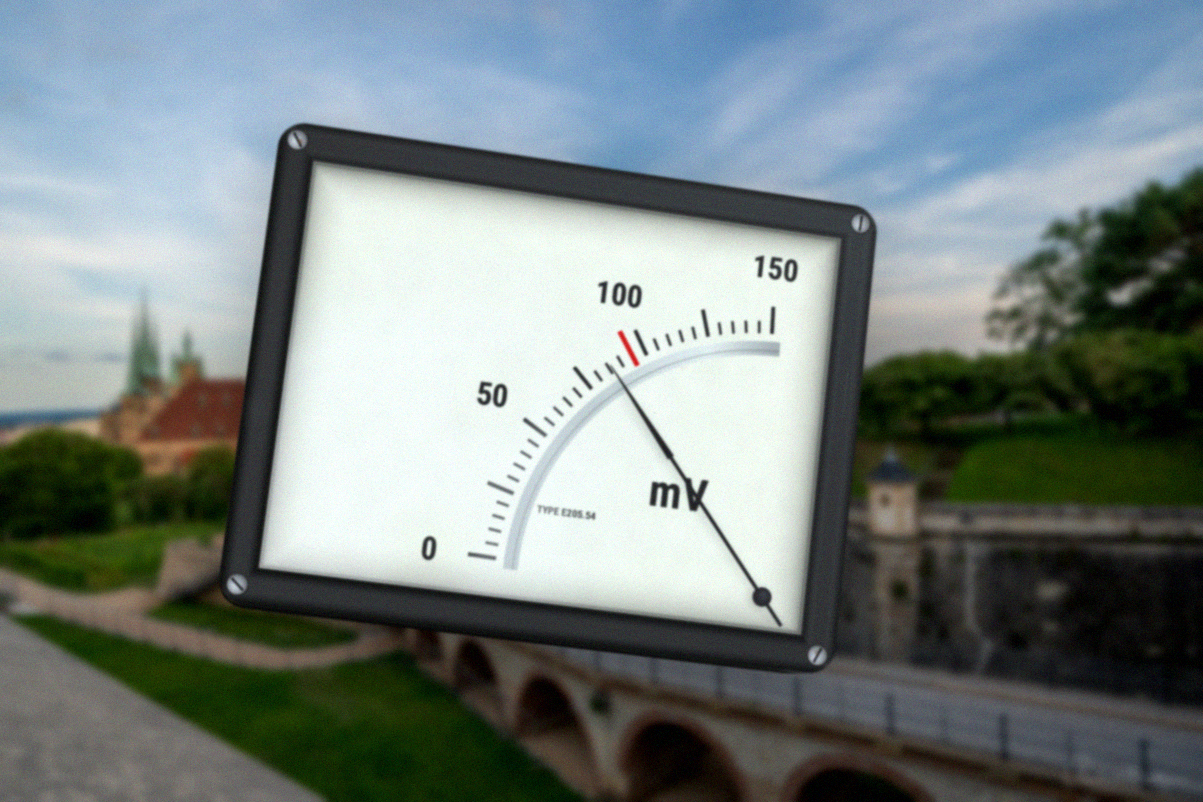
{"value": 85, "unit": "mV"}
